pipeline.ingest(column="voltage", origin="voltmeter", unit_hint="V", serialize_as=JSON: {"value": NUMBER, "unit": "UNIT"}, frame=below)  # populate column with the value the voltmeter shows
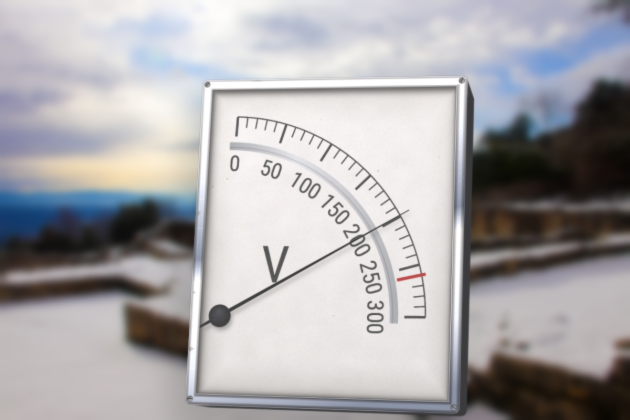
{"value": 200, "unit": "V"}
